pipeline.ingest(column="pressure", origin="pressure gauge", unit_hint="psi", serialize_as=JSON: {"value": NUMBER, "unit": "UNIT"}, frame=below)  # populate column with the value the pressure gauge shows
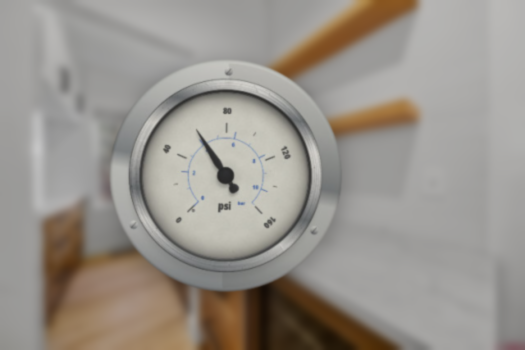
{"value": 60, "unit": "psi"}
